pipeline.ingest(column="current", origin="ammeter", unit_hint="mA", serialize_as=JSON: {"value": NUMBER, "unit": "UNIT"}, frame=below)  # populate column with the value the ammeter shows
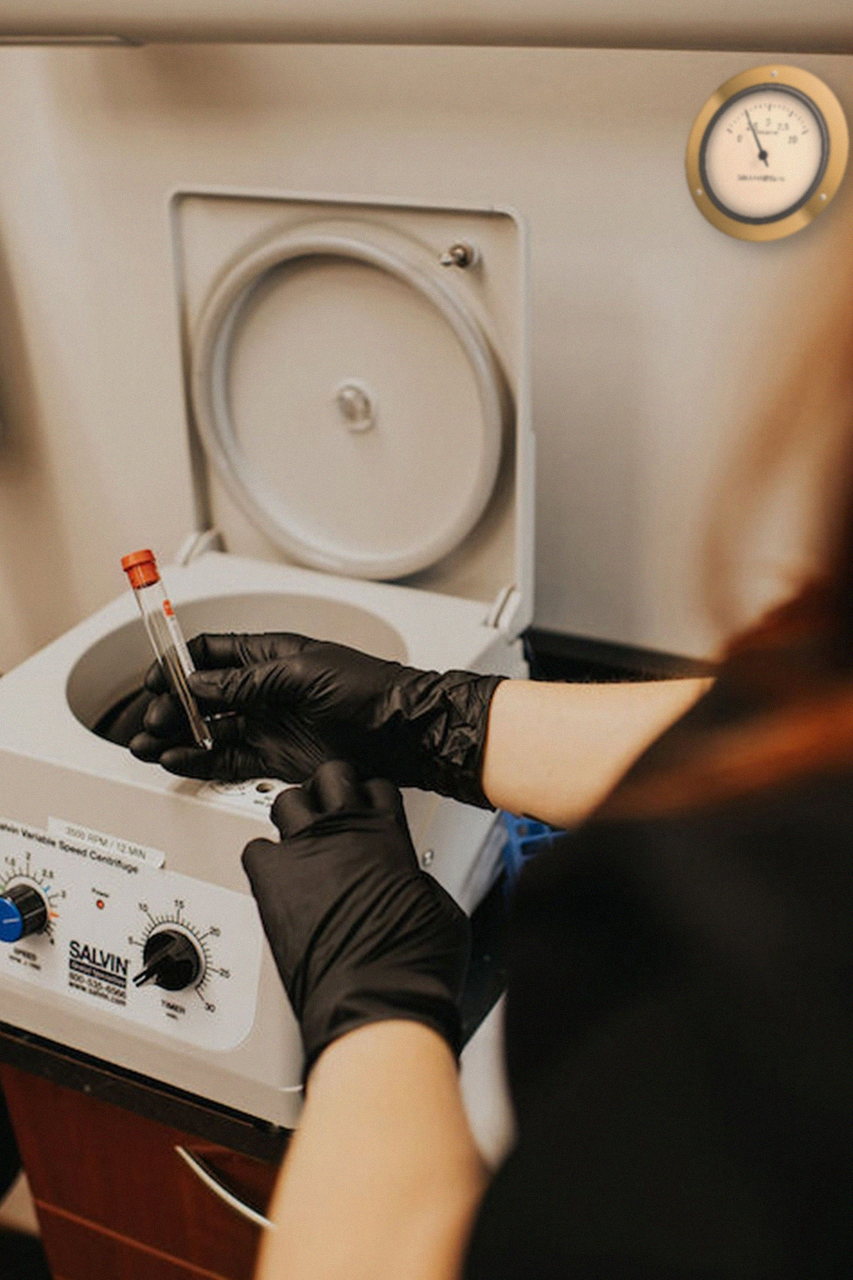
{"value": 2.5, "unit": "mA"}
